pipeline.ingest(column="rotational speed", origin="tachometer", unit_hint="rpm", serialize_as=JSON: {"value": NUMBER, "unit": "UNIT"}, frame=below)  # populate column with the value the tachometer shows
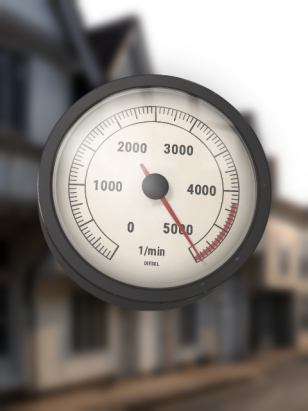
{"value": 4950, "unit": "rpm"}
